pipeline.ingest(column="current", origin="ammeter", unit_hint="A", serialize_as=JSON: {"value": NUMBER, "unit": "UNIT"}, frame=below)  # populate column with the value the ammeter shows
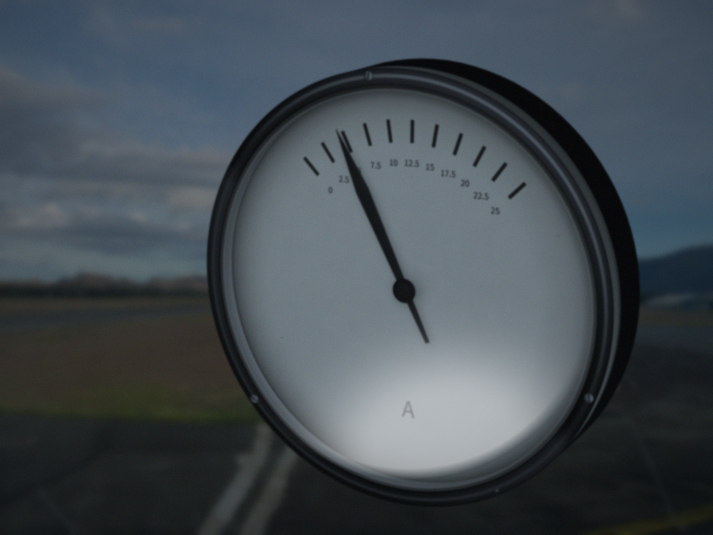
{"value": 5, "unit": "A"}
